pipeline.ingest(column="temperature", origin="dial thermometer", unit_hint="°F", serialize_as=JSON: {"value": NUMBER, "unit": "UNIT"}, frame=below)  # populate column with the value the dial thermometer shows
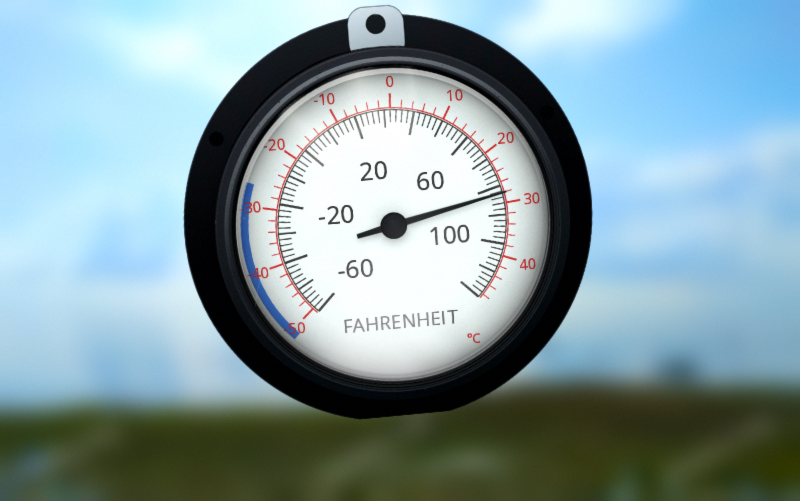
{"value": 82, "unit": "°F"}
